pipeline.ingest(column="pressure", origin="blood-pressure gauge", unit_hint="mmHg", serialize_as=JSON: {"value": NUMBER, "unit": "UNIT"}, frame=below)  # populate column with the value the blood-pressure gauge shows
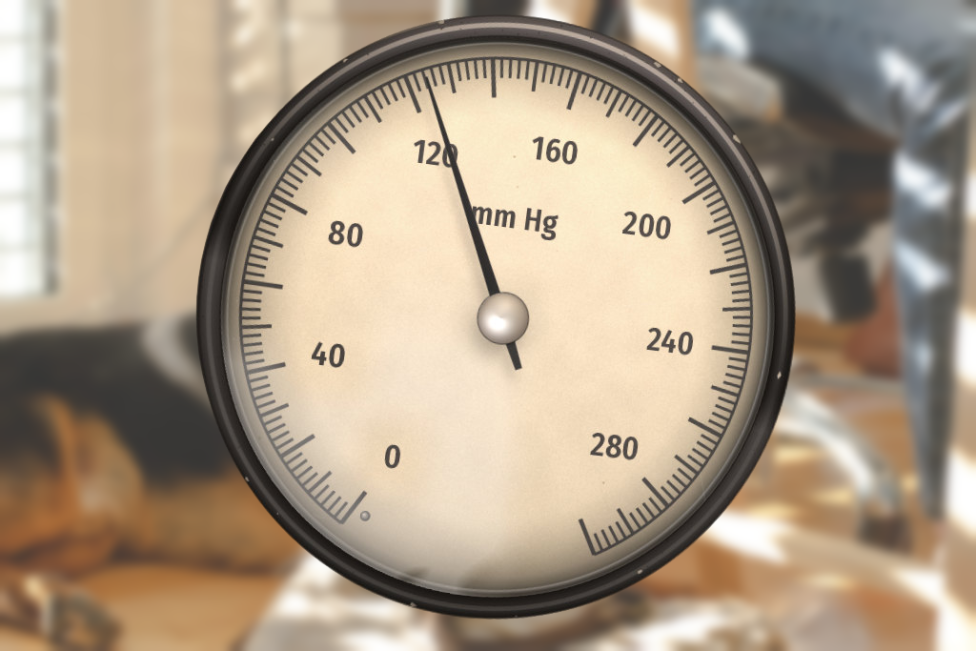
{"value": 124, "unit": "mmHg"}
